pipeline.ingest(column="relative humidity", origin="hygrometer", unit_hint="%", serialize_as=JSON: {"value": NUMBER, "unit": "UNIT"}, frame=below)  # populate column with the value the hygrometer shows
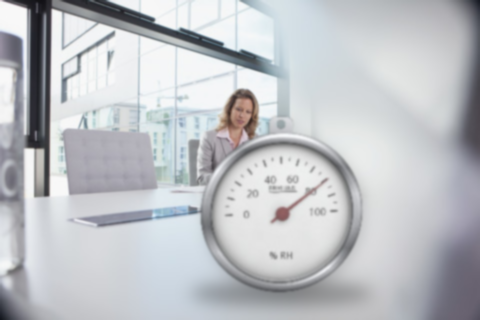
{"value": 80, "unit": "%"}
